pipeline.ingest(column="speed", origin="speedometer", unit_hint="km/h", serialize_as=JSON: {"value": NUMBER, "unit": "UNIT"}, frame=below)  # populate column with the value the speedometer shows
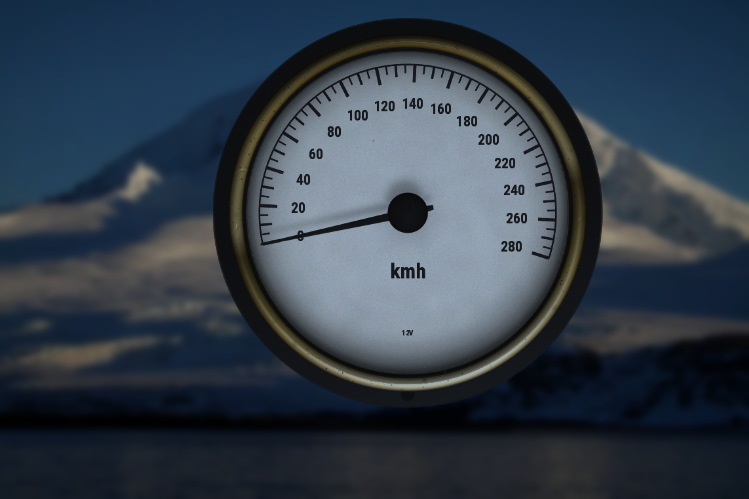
{"value": 0, "unit": "km/h"}
